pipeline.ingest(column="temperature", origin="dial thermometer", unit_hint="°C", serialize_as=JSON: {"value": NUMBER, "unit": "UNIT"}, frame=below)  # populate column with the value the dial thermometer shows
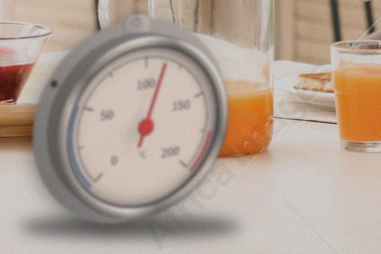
{"value": 112.5, "unit": "°C"}
